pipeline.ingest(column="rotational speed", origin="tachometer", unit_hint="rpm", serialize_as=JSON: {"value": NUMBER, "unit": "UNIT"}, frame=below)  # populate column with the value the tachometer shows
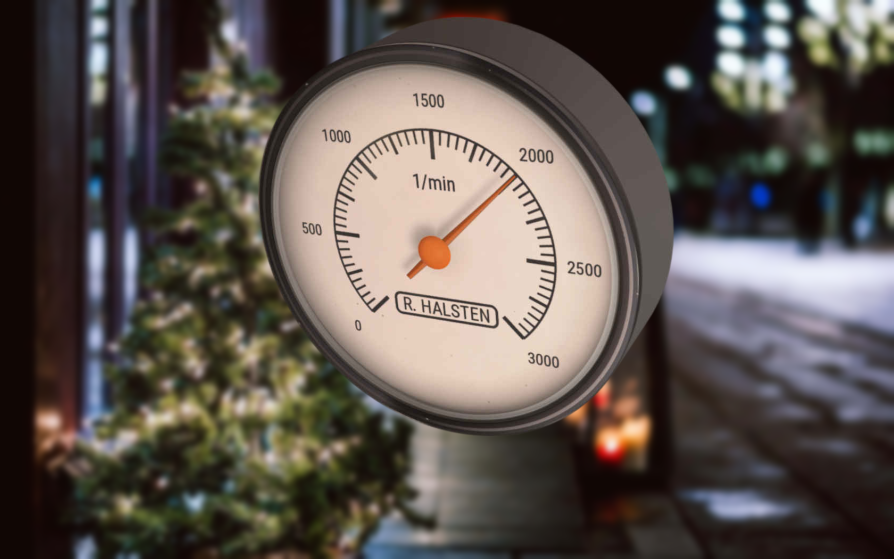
{"value": 2000, "unit": "rpm"}
